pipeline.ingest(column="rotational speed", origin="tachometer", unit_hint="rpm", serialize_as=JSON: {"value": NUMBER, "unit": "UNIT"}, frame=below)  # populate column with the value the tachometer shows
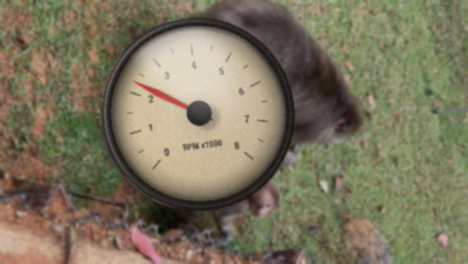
{"value": 2250, "unit": "rpm"}
